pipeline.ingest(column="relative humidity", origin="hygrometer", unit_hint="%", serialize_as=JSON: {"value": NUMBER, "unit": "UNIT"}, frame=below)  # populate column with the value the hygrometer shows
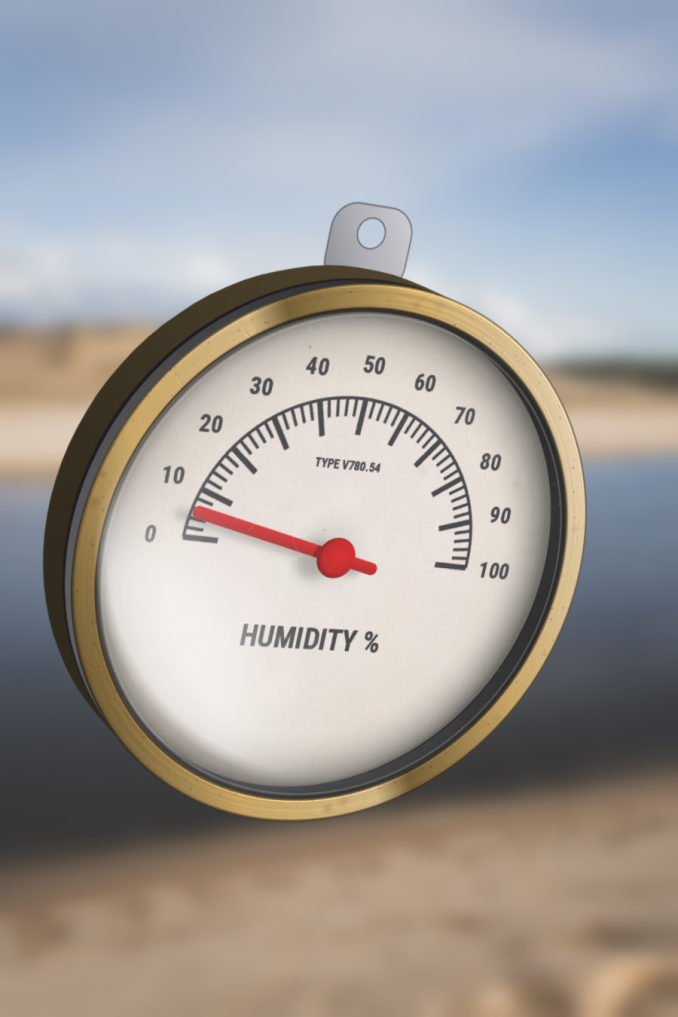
{"value": 6, "unit": "%"}
